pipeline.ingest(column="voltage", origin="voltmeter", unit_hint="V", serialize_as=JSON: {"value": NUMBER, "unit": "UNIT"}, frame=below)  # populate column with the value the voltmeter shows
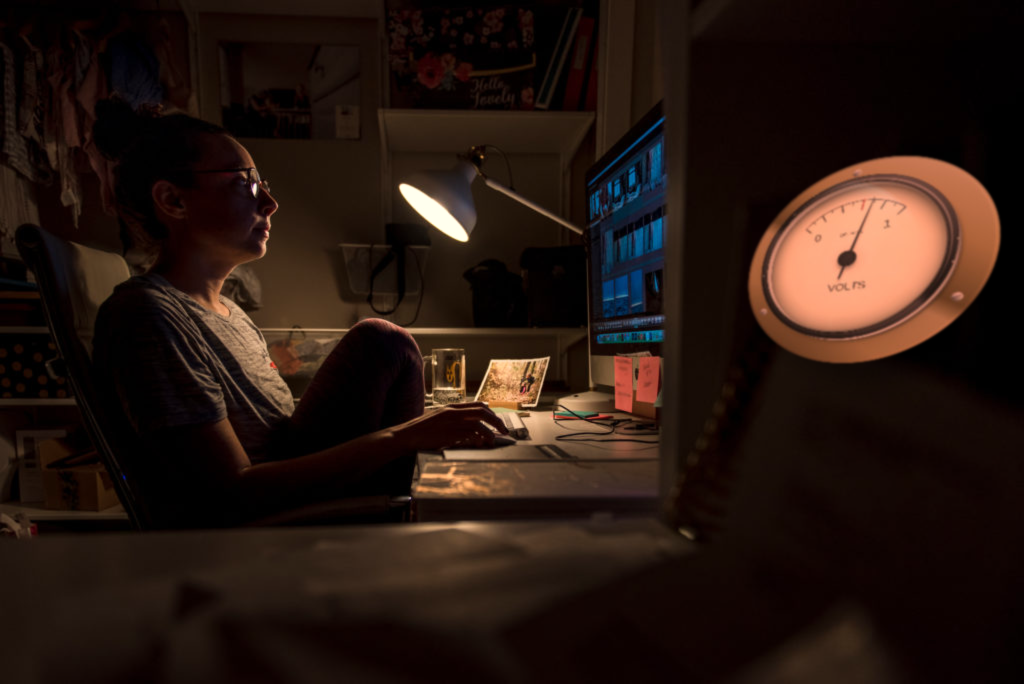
{"value": 0.7, "unit": "V"}
